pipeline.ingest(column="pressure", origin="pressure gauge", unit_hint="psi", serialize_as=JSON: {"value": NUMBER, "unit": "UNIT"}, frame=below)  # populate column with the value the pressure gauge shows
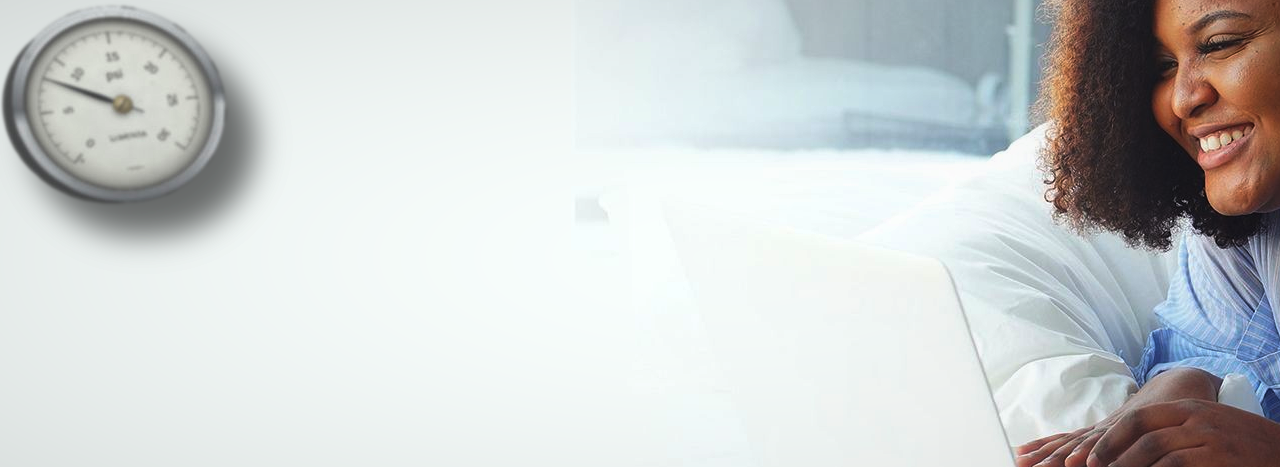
{"value": 8, "unit": "psi"}
